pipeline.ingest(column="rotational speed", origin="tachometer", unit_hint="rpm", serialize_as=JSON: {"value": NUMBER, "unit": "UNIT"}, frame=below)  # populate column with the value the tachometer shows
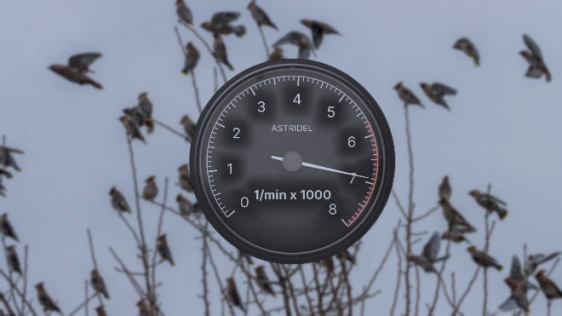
{"value": 6900, "unit": "rpm"}
